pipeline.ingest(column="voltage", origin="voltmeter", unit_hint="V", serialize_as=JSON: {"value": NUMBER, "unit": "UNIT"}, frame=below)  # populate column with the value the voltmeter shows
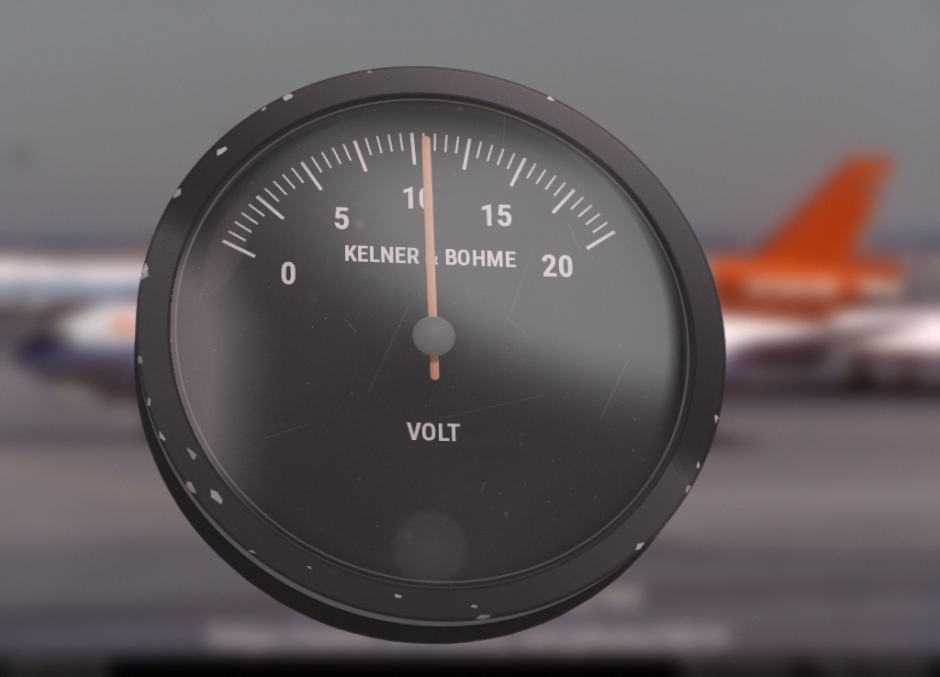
{"value": 10.5, "unit": "V"}
